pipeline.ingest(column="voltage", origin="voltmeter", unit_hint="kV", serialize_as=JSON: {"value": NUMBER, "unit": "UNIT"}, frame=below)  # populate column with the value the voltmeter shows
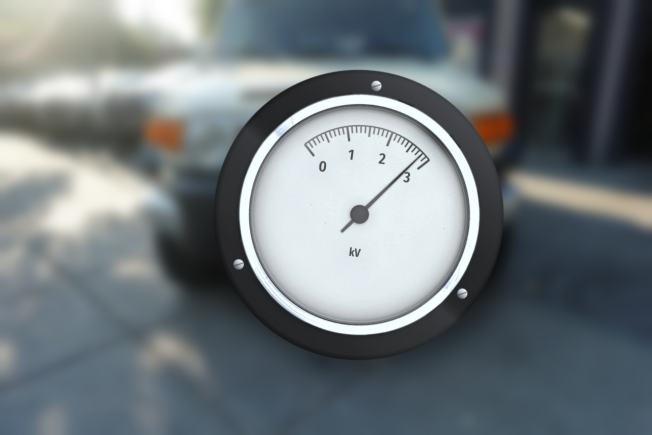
{"value": 2.8, "unit": "kV"}
